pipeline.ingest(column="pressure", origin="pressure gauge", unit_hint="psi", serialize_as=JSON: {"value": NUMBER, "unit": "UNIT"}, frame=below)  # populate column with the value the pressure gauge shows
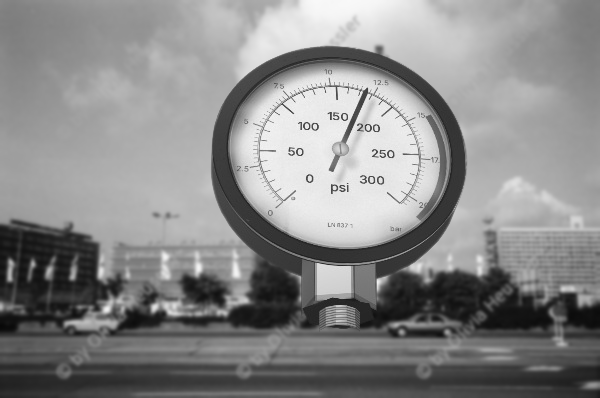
{"value": 175, "unit": "psi"}
